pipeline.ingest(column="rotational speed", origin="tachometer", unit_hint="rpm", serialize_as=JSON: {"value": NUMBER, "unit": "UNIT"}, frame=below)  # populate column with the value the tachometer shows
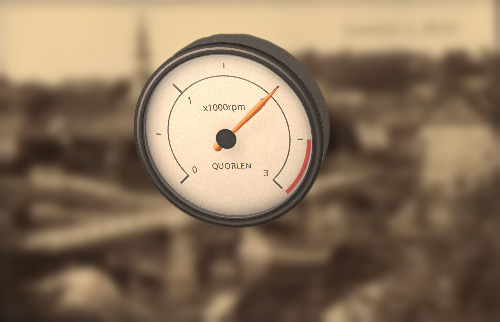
{"value": 2000, "unit": "rpm"}
